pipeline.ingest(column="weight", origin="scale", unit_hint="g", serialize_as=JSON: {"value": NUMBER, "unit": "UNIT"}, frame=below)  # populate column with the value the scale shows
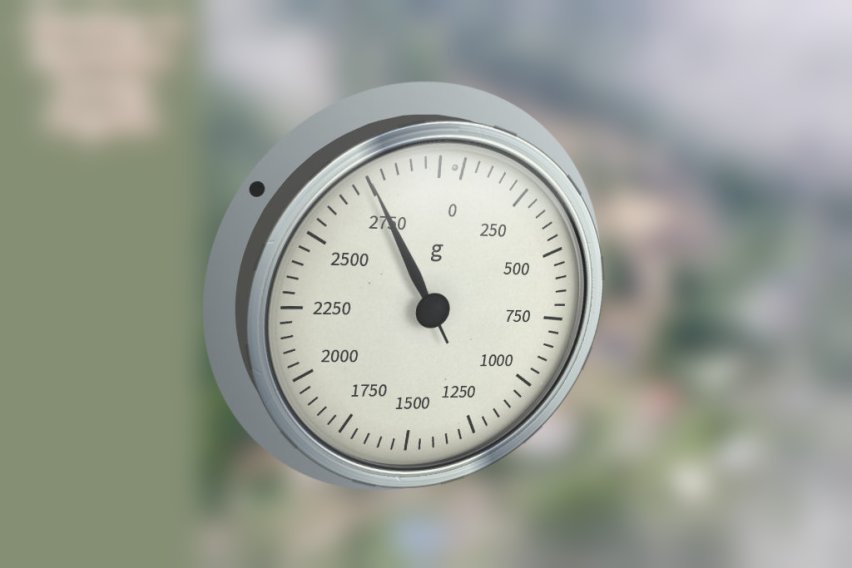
{"value": 2750, "unit": "g"}
